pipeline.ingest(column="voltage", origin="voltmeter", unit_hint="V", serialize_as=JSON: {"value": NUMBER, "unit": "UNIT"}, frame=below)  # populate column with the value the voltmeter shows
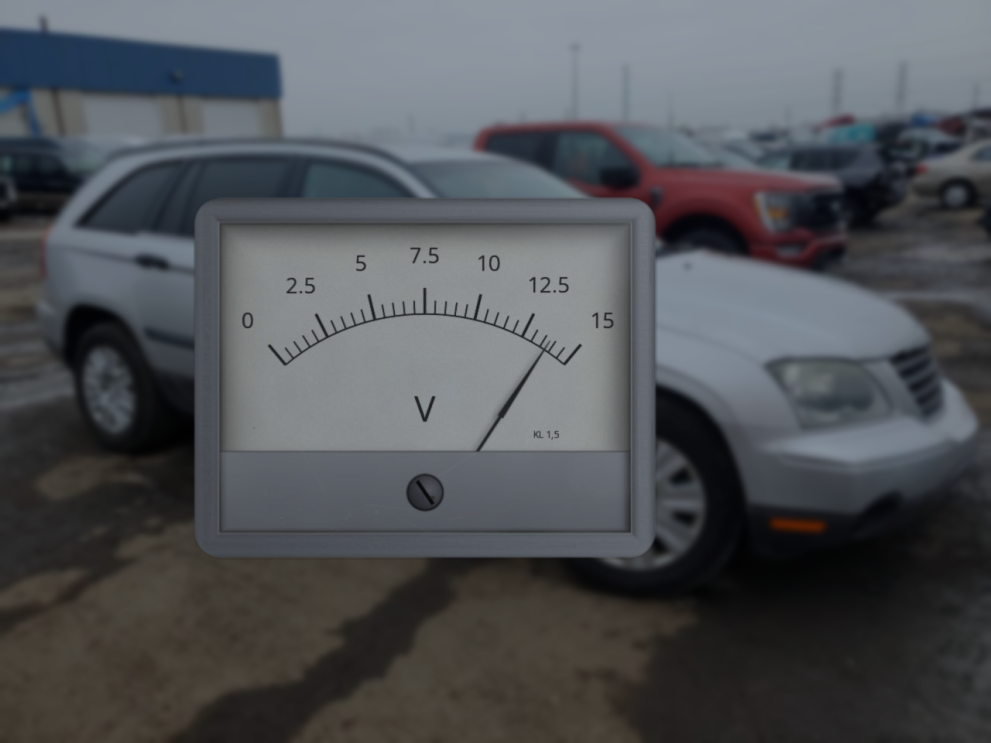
{"value": 13.75, "unit": "V"}
